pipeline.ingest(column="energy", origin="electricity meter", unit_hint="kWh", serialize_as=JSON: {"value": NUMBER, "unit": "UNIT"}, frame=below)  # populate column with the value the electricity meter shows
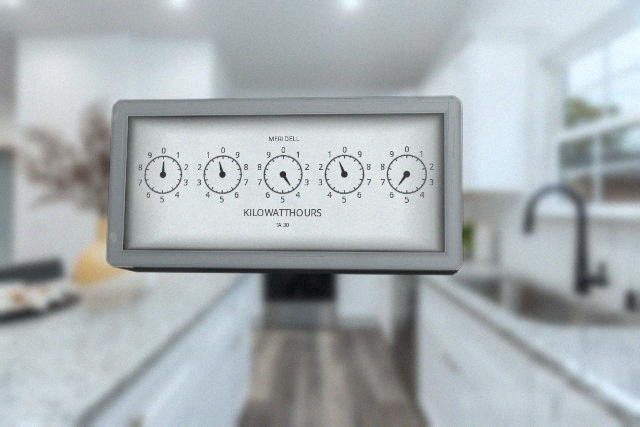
{"value": 406, "unit": "kWh"}
